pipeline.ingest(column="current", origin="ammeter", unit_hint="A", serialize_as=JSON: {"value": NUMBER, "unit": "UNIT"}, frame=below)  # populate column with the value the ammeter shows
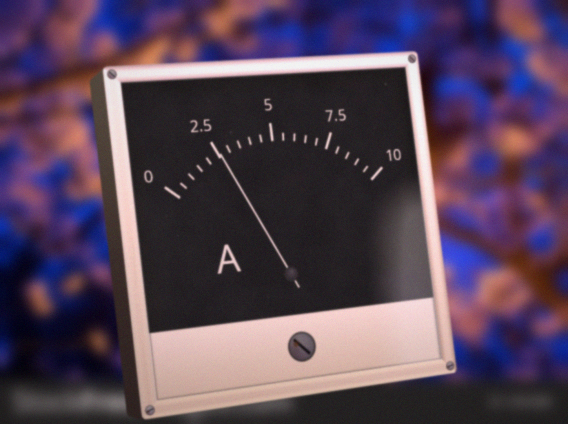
{"value": 2.5, "unit": "A"}
